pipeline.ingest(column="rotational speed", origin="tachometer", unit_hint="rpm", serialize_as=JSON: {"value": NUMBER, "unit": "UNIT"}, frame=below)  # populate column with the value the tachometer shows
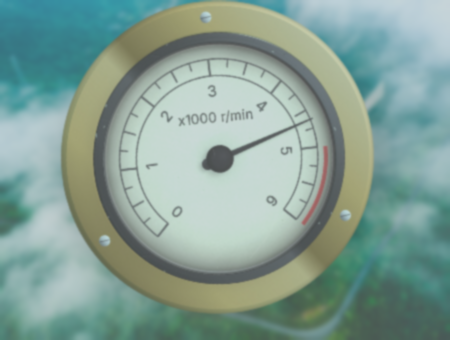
{"value": 4625, "unit": "rpm"}
